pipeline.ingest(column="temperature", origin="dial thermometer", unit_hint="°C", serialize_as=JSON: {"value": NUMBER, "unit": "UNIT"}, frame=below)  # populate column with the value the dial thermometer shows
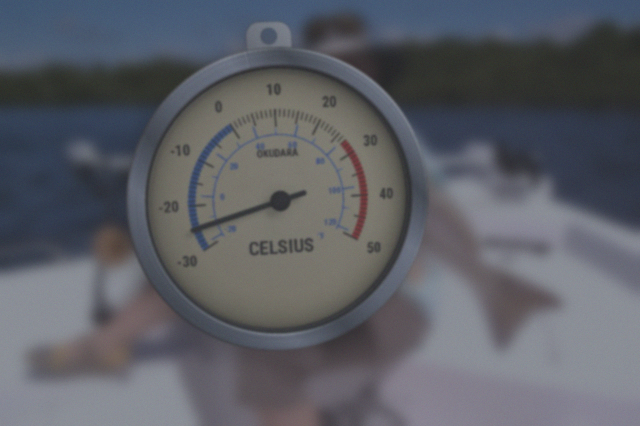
{"value": -25, "unit": "°C"}
